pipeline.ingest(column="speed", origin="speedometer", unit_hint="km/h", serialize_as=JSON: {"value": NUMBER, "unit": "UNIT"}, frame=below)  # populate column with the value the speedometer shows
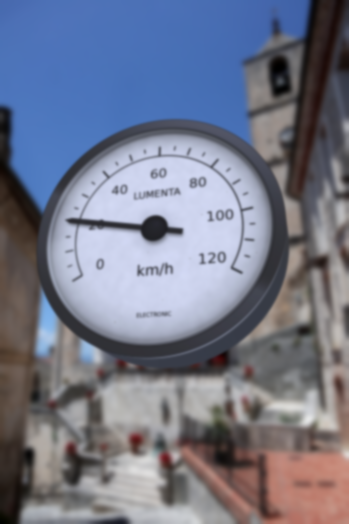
{"value": 20, "unit": "km/h"}
